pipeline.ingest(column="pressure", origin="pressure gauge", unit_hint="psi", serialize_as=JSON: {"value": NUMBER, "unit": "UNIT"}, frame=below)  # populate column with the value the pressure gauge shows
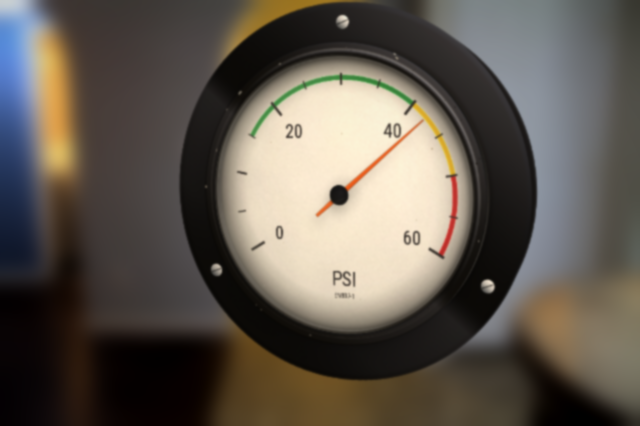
{"value": 42.5, "unit": "psi"}
